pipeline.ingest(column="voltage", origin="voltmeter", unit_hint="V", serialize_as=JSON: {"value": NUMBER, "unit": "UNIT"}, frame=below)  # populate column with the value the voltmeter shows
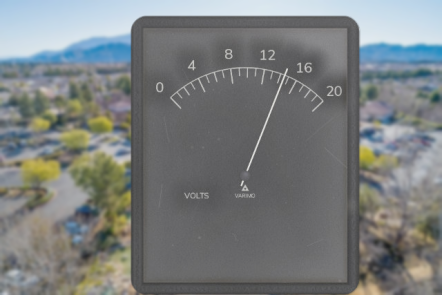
{"value": 14.5, "unit": "V"}
